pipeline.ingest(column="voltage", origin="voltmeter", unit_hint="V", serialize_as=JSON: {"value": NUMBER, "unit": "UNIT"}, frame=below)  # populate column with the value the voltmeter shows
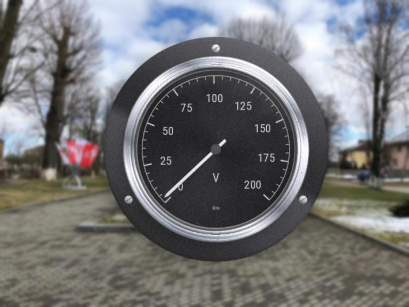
{"value": 2.5, "unit": "V"}
